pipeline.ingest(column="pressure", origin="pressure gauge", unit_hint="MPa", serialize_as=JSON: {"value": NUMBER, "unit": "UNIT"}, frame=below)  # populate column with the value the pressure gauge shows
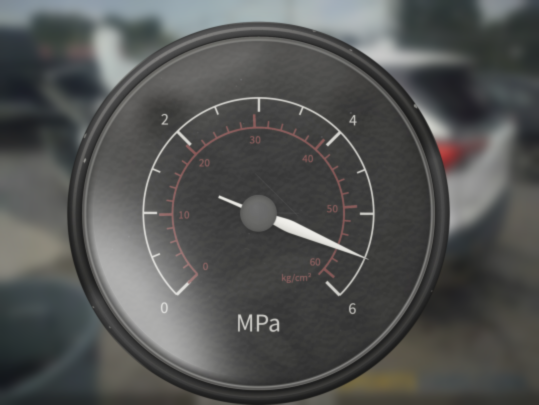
{"value": 5.5, "unit": "MPa"}
